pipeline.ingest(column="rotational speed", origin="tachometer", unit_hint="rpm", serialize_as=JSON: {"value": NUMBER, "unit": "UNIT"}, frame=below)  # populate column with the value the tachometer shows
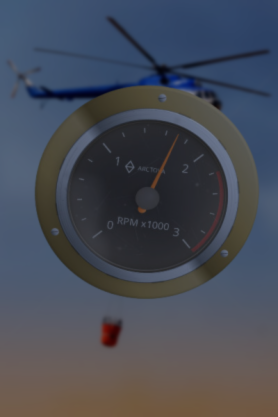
{"value": 1700, "unit": "rpm"}
